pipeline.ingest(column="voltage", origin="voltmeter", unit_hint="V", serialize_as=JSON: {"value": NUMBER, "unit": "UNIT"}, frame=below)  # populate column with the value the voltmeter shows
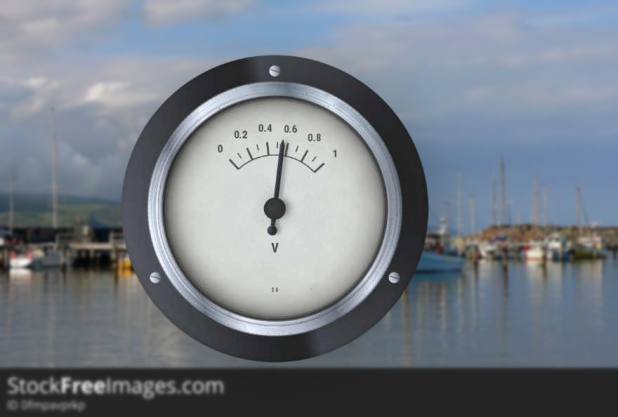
{"value": 0.55, "unit": "V"}
